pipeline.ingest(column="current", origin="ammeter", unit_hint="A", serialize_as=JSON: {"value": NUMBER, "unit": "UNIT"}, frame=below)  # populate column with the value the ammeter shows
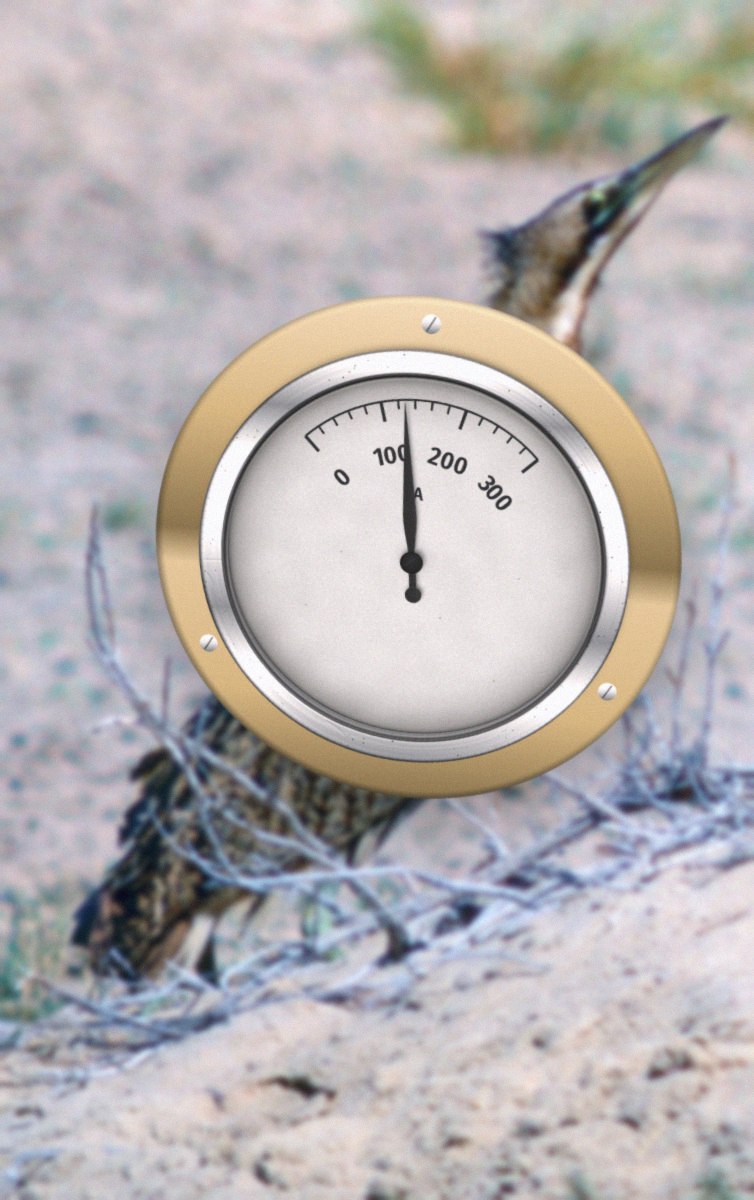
{"value": 130, "unit": "A"}
